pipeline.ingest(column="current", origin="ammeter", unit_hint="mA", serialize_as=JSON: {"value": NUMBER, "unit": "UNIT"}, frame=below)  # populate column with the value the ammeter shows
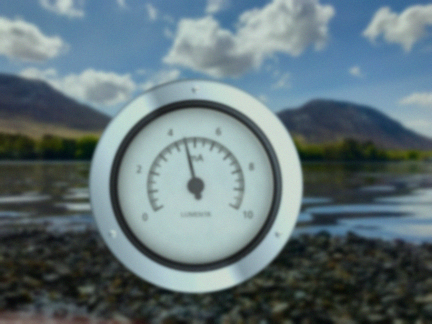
{"value": 4.5, "unit": "mA"}
